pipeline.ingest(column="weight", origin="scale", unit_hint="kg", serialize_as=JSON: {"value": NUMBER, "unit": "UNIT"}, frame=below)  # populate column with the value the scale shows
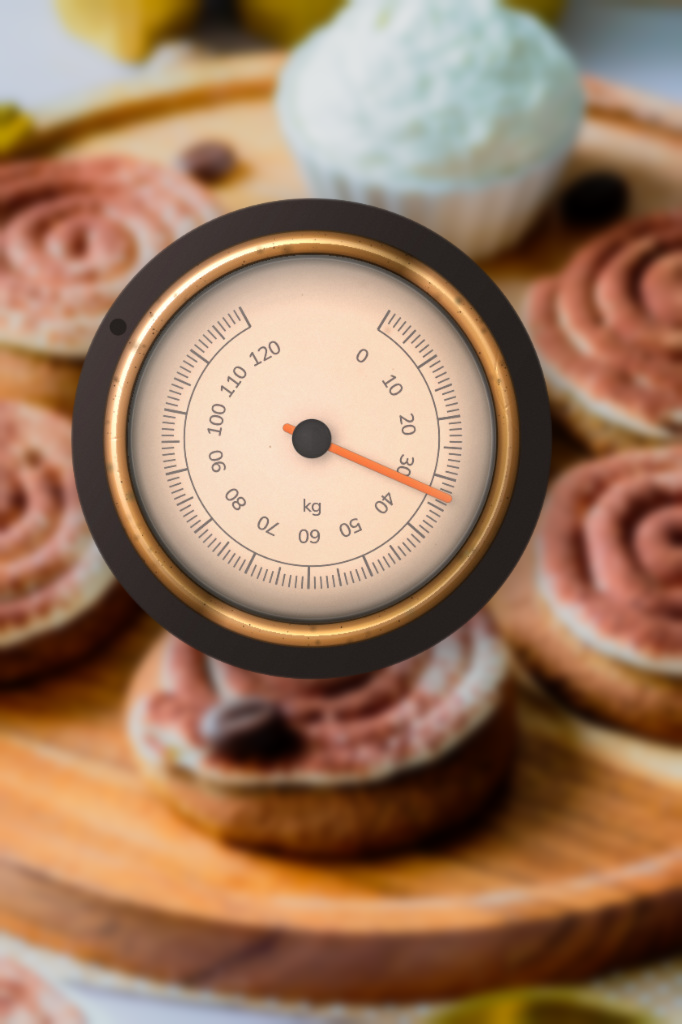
{"value": 33, "unit": "kg"}
